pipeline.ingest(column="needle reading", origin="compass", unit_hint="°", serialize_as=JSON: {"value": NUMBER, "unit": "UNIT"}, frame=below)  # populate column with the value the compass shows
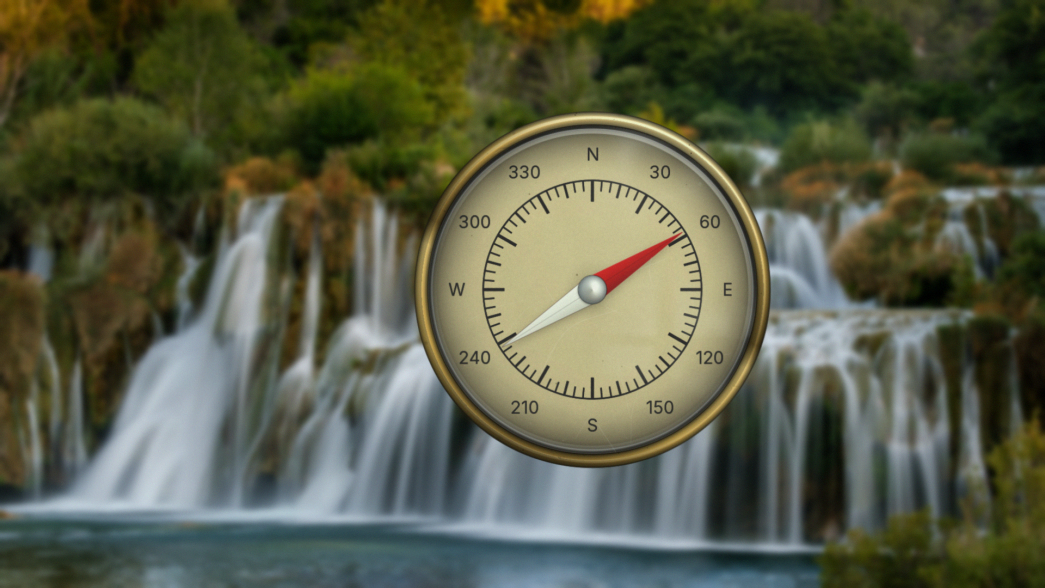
{"value": 57.5, "unit": "°"}
